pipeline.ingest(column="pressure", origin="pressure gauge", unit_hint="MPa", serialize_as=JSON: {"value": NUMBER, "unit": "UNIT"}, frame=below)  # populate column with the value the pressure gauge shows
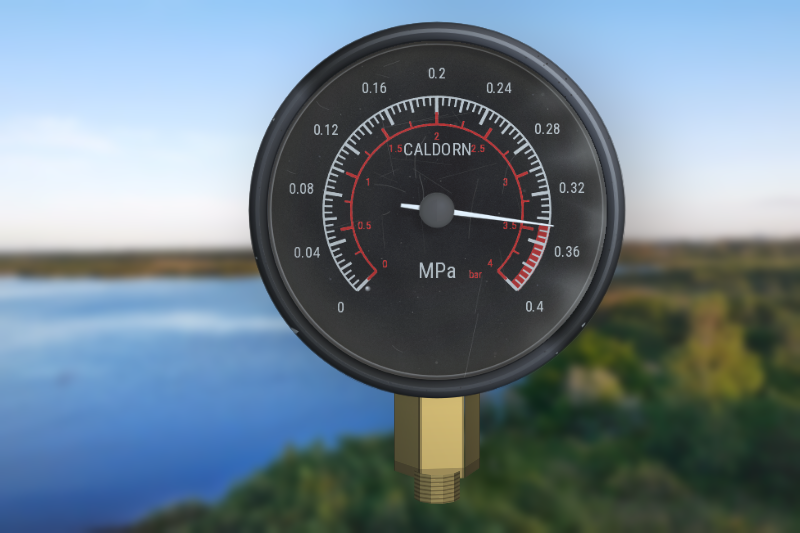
{"value": 0.345, "unit": "MPa"}
